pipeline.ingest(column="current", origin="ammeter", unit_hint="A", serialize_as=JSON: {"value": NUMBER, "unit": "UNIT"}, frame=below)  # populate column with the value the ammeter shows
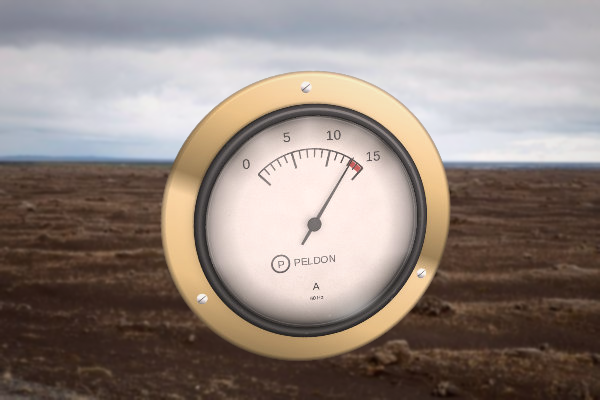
{"value": 13, "unit": "A"}
